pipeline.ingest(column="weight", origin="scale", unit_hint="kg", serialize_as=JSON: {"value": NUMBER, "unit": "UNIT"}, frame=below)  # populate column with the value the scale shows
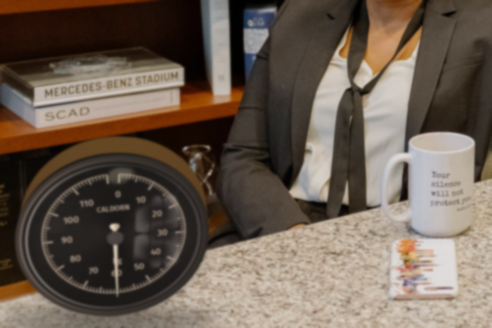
{"value": 60, "unit": "kg"}
